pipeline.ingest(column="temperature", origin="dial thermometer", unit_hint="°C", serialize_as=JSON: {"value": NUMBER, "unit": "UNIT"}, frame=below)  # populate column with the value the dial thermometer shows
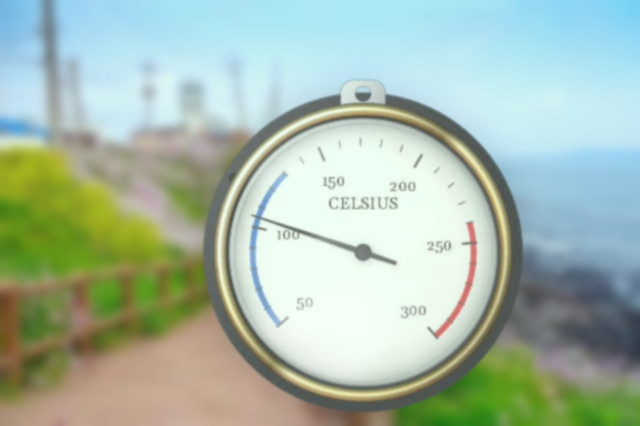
{"value": 105, "unit": "°C"}
